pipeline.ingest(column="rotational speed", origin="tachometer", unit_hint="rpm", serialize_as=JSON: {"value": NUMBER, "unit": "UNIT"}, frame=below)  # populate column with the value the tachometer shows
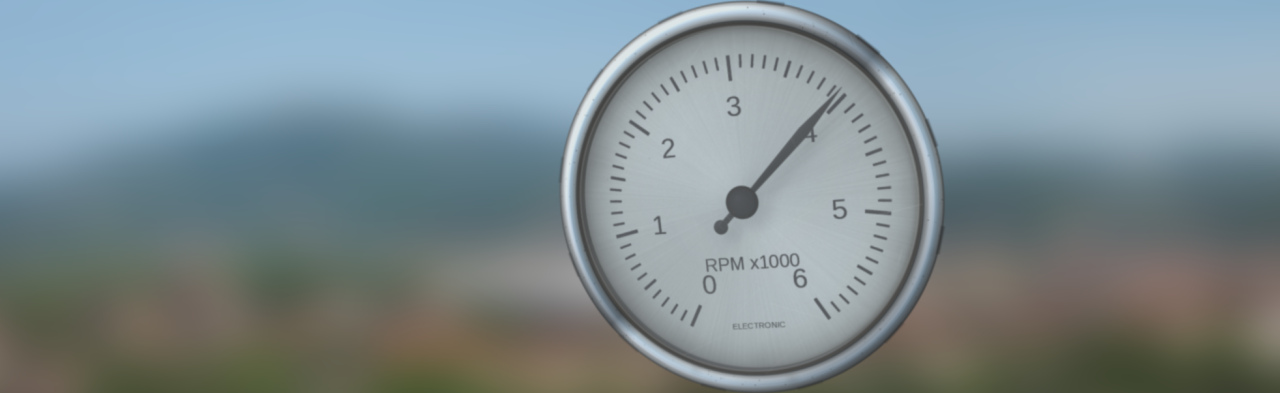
{"value": 3950, "unit": "rpm"}
